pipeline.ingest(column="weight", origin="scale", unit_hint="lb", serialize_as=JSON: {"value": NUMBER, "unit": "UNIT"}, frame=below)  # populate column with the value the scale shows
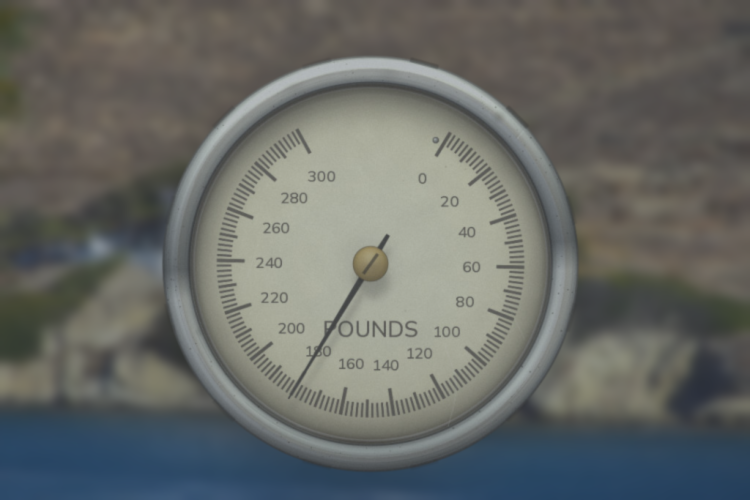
{"value": 180, "unit": "lb"}
